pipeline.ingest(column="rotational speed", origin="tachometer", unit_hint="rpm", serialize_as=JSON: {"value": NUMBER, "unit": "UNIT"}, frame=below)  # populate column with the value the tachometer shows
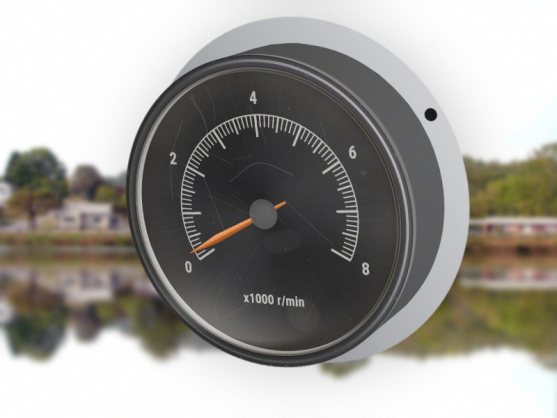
{"value": 200, "unit": "rpm"}
